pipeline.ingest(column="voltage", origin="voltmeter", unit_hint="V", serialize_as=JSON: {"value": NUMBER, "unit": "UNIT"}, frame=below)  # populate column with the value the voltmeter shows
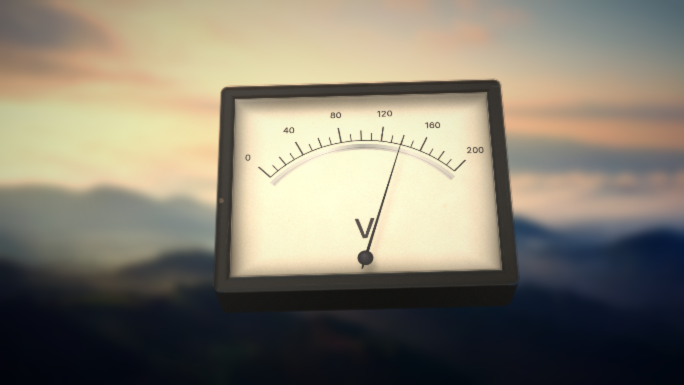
{"value": 140, "unit": "V"}
